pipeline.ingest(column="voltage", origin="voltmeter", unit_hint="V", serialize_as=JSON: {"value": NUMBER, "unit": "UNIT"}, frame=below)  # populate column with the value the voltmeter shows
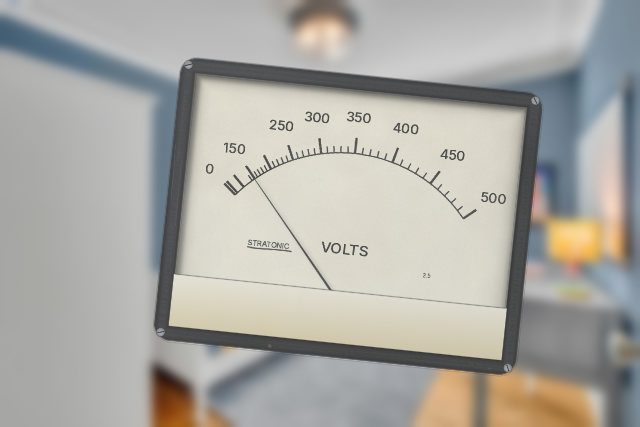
{"value": 150, "unit": "V"}
